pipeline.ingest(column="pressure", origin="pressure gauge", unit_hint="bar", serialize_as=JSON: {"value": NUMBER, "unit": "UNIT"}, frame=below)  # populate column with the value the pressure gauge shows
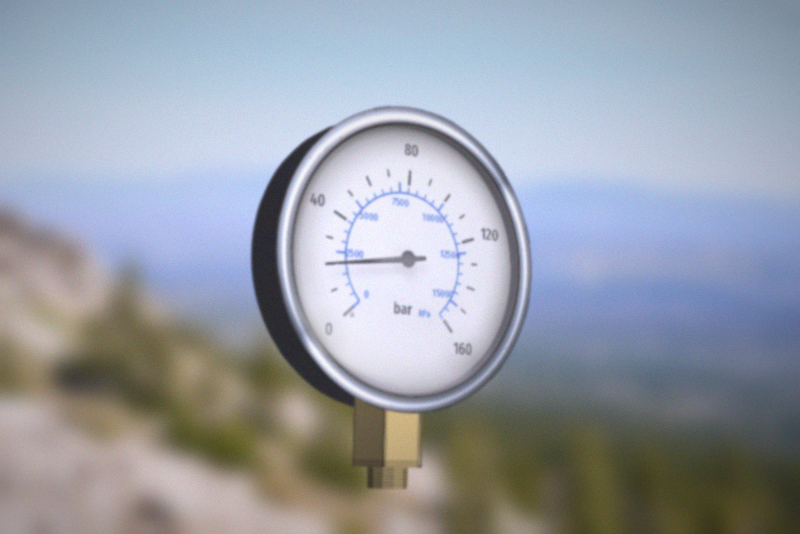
{"value": 20, "unit": "bar"}
